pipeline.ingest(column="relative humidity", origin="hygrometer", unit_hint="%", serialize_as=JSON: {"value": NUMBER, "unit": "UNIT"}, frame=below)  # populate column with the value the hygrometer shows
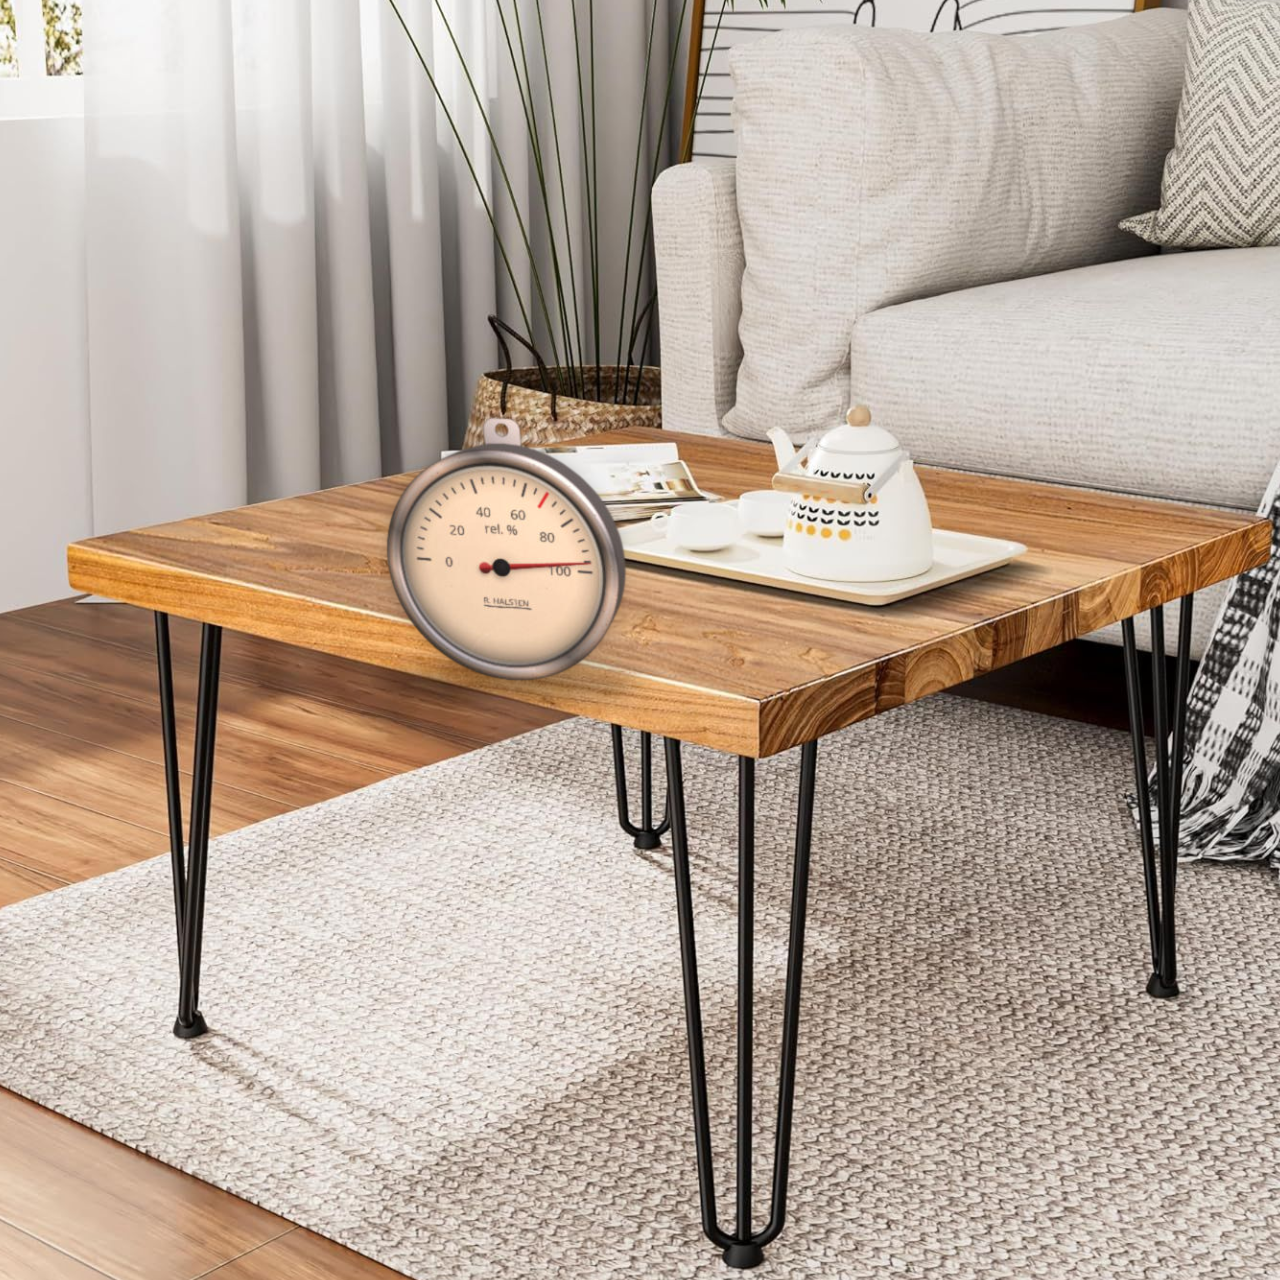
{"value": 96, "unit": "%"}
